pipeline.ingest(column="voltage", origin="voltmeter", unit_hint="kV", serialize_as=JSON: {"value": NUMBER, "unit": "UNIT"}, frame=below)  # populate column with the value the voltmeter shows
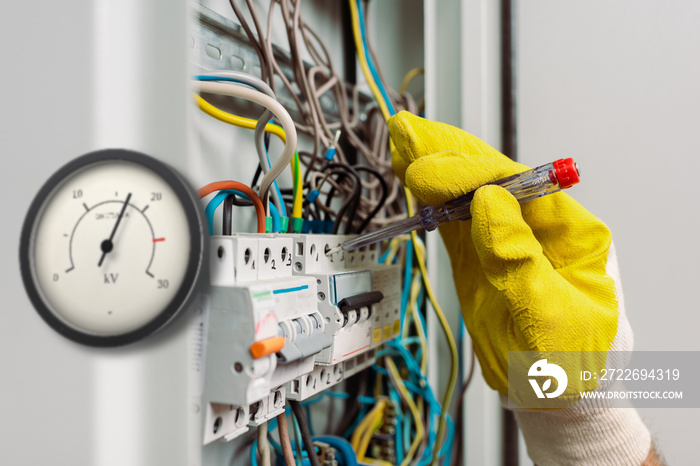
{"value": 17.5, "unit": "kV"}
